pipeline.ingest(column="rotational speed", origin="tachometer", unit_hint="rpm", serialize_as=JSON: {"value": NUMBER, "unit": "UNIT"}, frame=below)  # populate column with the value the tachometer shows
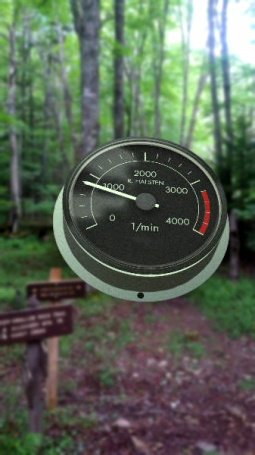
{"value": 800, "unit": "rpm"}
